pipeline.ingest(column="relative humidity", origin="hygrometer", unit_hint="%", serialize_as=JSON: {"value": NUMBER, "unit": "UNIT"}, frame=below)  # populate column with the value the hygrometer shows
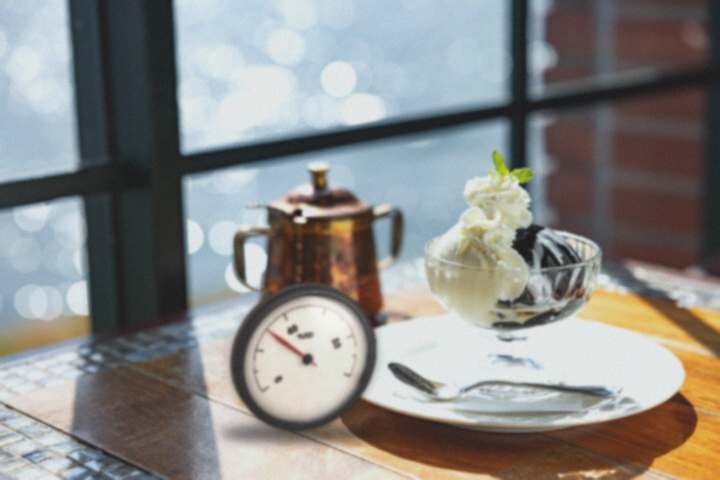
{"value": 30, "unit": "%"}
